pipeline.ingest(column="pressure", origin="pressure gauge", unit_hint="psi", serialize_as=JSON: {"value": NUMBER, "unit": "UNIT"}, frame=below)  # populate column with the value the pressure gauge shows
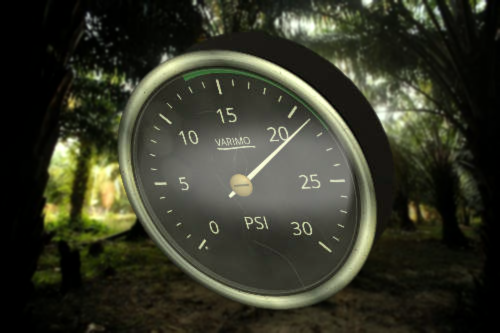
{"value": 21, "unit": "psi"}
